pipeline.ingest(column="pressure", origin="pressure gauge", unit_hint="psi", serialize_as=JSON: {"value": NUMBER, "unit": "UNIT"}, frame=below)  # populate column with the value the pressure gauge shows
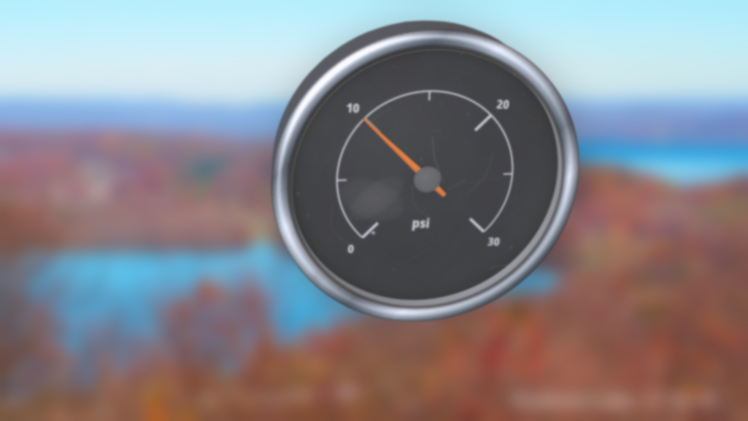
{"value": 10, "unit": "psi"}
